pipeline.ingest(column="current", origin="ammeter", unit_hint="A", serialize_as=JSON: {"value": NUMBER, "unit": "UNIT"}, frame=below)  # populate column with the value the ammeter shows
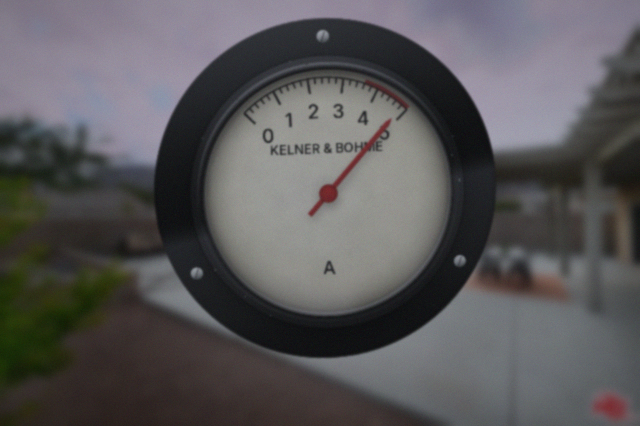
{"value": 4.8, "unit": "A"}
